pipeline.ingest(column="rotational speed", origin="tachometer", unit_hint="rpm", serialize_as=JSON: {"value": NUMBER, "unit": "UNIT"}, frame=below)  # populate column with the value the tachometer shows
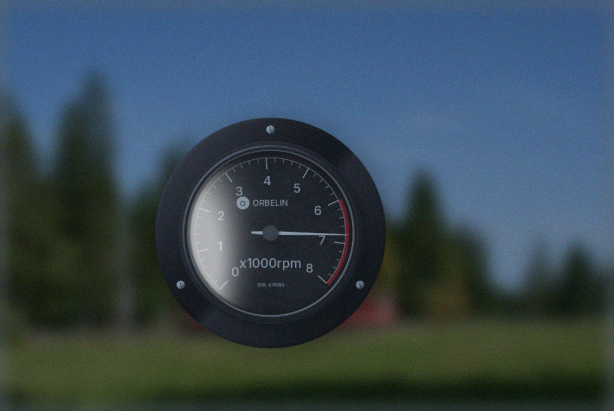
{"value": 6800, "unit": "rpm"}
